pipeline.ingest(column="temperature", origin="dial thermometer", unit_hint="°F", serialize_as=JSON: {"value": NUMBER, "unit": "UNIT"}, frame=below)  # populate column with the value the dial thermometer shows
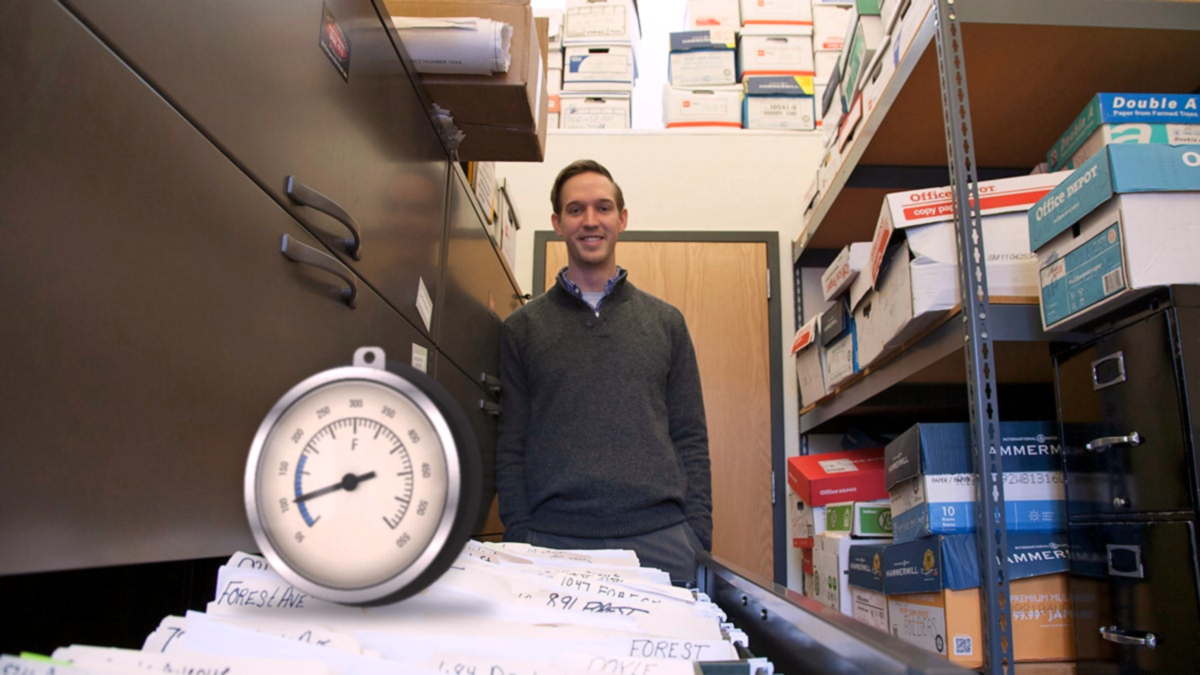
{"value": 100, "unit": "°F"}
